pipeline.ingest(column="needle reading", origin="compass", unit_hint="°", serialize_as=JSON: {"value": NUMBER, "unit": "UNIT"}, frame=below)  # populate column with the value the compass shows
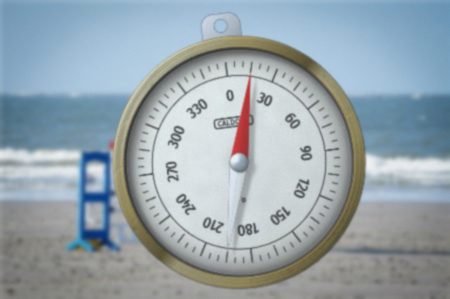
{"value": 15, "unit": "°"}
